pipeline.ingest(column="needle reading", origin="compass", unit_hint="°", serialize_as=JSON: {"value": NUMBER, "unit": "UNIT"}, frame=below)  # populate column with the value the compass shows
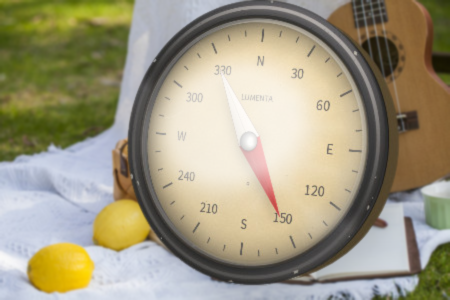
{"value": 150, "unit": "°"}
